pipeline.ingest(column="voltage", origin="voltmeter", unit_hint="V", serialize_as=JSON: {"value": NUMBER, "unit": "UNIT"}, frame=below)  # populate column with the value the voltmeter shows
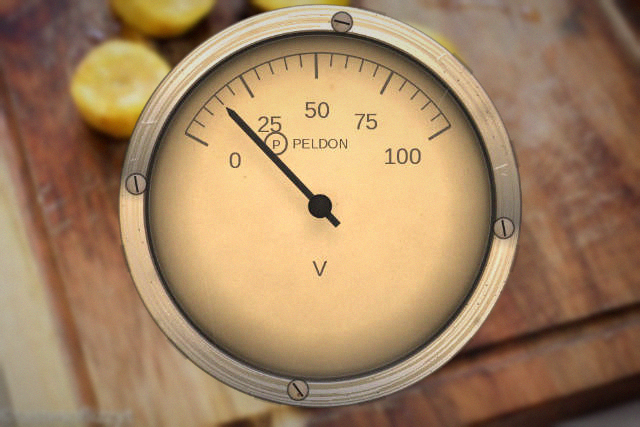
{"value": 15, "unit": "V"}
